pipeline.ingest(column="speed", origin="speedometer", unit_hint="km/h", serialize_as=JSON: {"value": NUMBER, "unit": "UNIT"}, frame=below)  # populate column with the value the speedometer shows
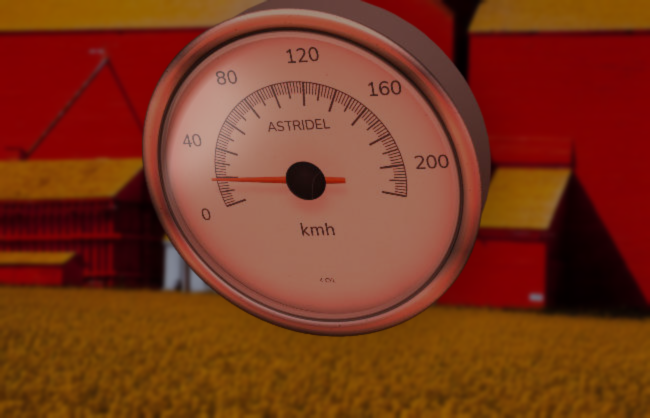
{"value": 20, "unit": "km/h"}
